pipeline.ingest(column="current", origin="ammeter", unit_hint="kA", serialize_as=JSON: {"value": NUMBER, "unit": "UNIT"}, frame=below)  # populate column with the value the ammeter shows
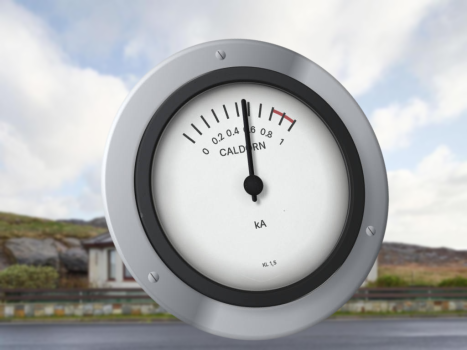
{"value": 0.55, "unit": "kA"}
